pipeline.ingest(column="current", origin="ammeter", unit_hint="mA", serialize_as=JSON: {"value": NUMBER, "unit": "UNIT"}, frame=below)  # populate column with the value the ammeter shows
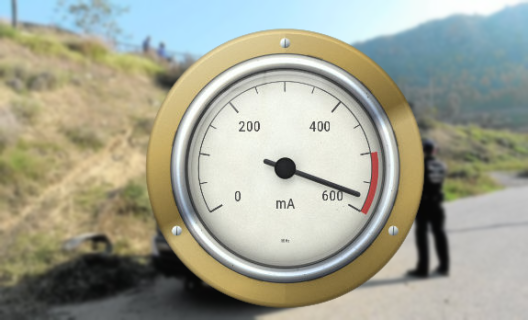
{"value": 575, "unit": "mA"}
